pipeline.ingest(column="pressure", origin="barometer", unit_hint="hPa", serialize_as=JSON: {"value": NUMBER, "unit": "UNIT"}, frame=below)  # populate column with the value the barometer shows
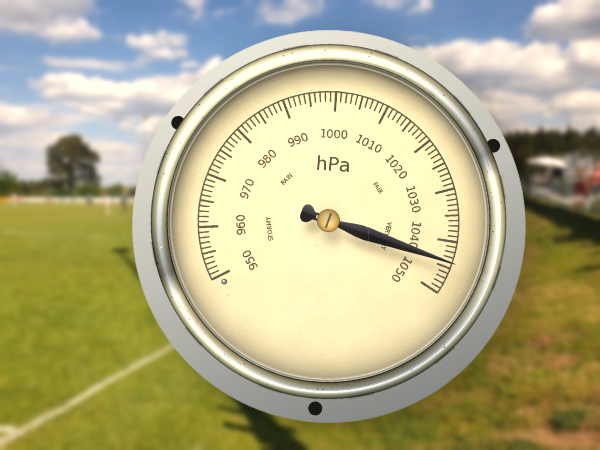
{"value": 1044, "unit": "hPa"}
